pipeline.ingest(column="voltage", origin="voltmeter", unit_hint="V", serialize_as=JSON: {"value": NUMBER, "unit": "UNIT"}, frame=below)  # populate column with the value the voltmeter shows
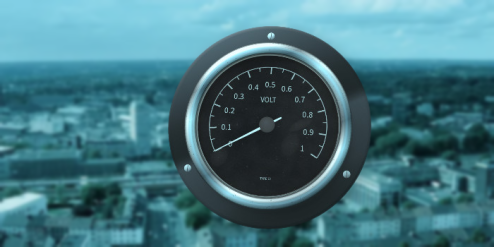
{"value": 0, "unit": "V"}
